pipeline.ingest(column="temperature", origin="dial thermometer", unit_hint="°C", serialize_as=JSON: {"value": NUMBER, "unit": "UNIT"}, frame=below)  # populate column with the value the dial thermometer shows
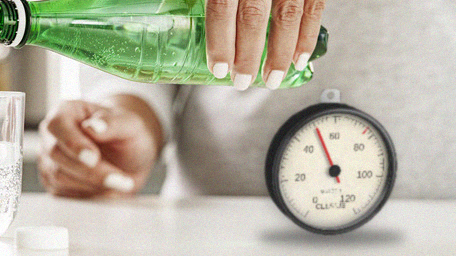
{"value": 50, "unit": "°C"}
